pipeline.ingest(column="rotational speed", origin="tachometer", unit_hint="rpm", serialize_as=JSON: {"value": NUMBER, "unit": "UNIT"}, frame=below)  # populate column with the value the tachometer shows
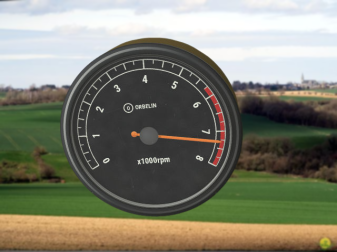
{"value": 7250, "unit": "rpm"}
